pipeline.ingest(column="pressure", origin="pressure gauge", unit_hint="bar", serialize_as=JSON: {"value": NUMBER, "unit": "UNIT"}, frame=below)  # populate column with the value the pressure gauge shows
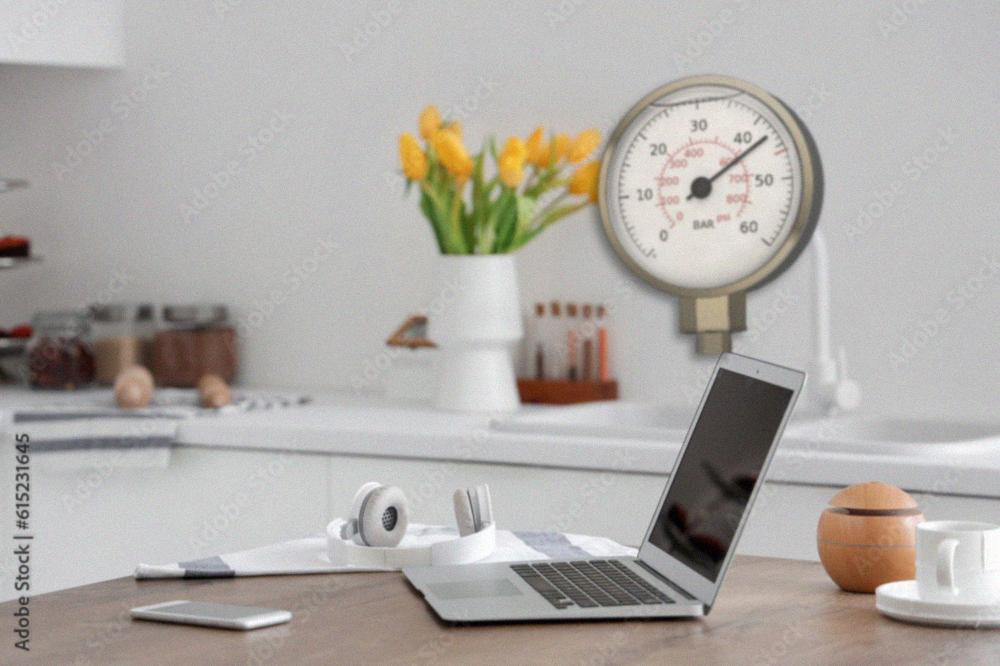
{"value": 43, "unit": "bar"}
